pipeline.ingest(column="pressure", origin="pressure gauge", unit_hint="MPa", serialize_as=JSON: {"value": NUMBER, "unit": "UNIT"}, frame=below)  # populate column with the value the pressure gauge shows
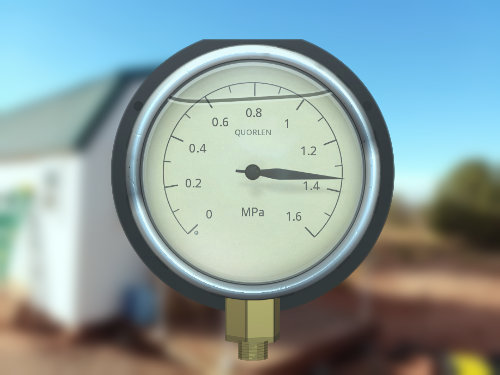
{"value": 1.35, "unit": "MPa"}
